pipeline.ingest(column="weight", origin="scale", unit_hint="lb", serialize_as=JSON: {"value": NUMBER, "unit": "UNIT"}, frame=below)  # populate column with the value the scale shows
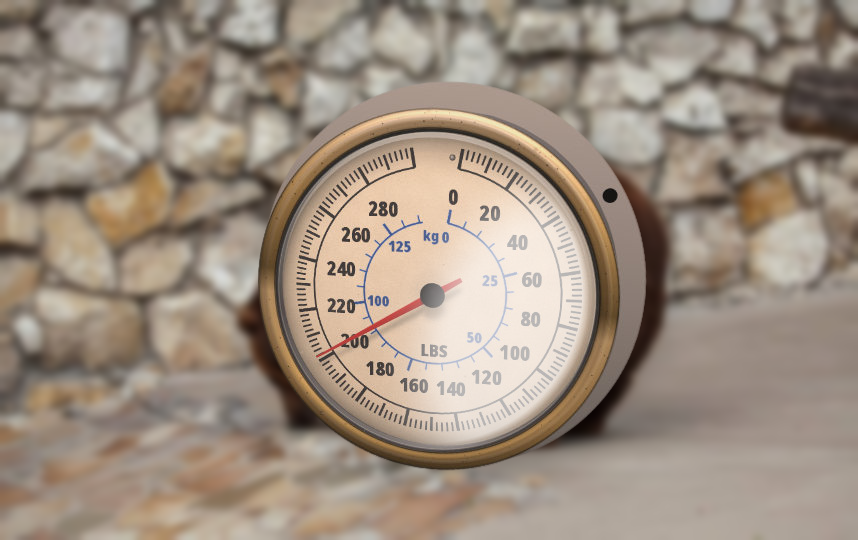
{"value": 202, "unit": "lb"}
